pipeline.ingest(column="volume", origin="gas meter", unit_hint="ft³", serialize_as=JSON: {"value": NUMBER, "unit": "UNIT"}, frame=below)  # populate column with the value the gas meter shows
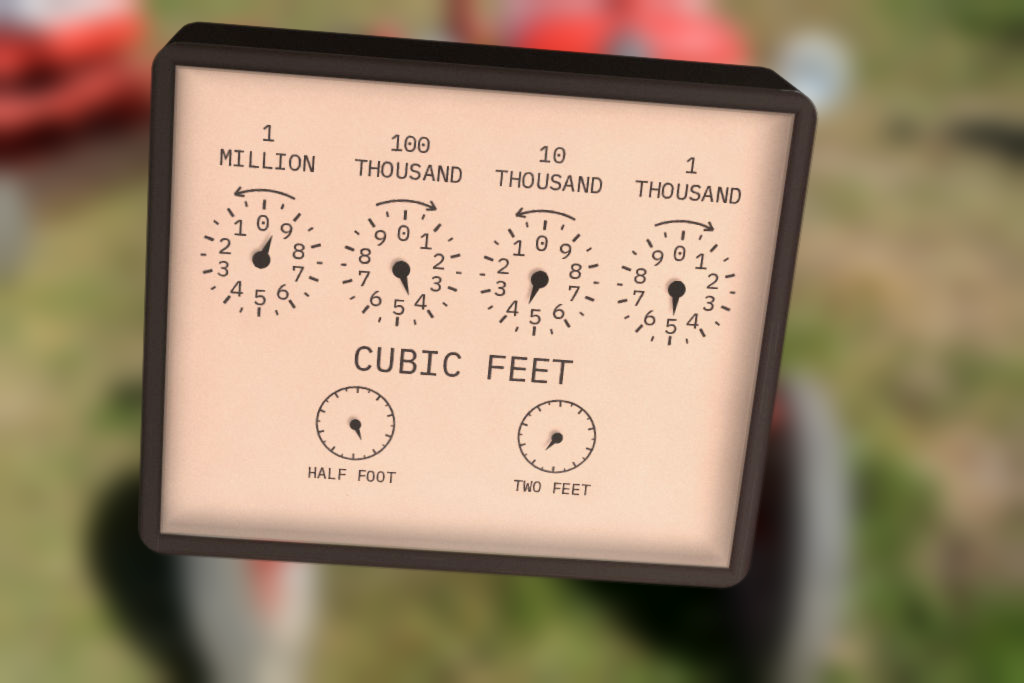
{"value": 944500, "unit": "ft³"}
